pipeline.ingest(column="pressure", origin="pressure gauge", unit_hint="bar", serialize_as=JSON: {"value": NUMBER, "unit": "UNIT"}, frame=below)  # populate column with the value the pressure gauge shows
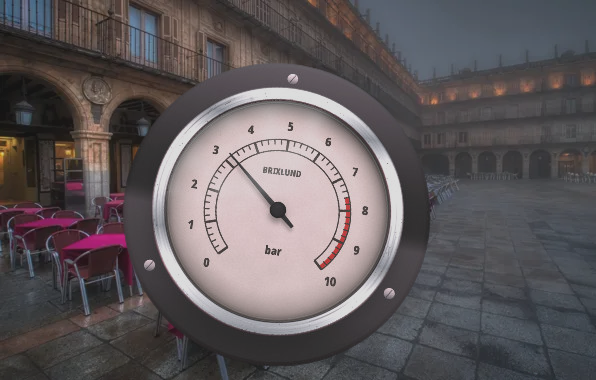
{"value": 3.2, "unit": "bar"}
